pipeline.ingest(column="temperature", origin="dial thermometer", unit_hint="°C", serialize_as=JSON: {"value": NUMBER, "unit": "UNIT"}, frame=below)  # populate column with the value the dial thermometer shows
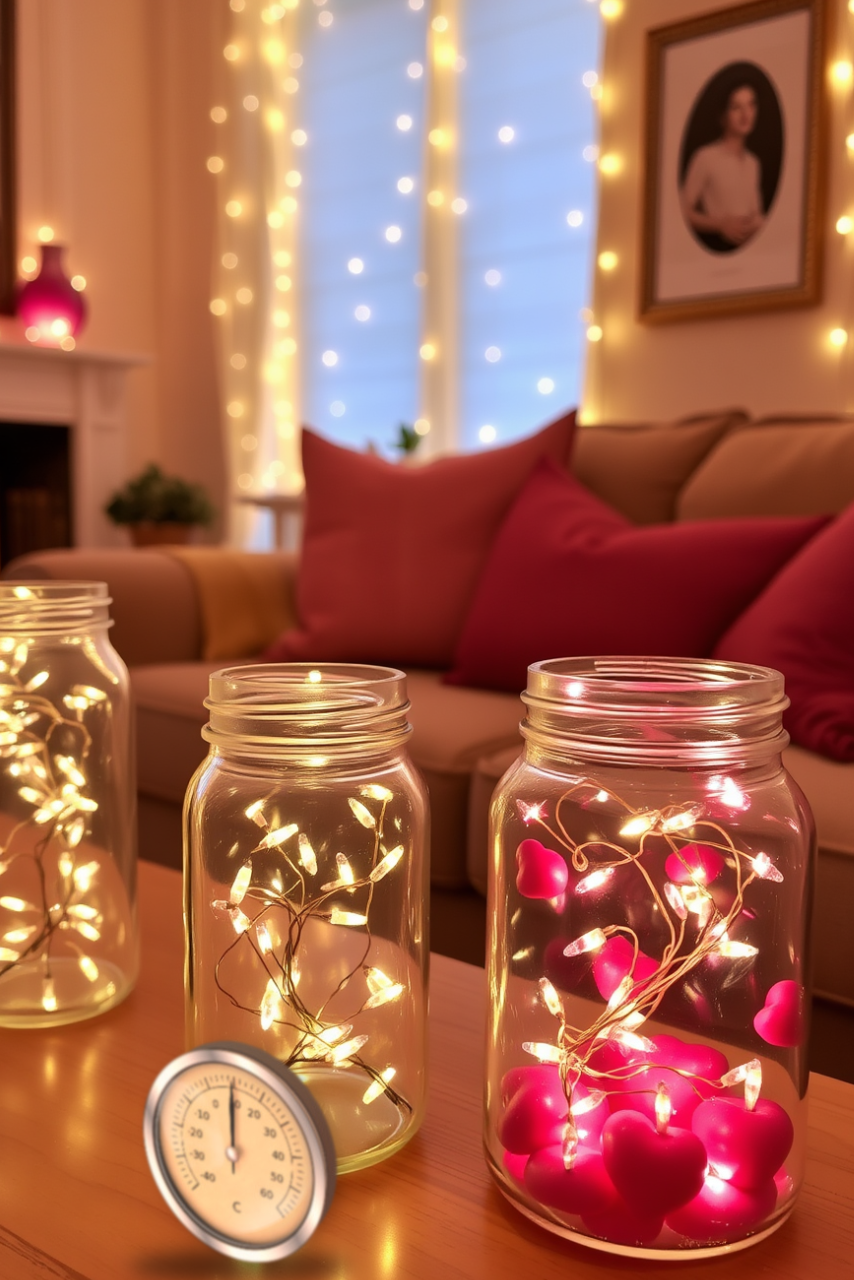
{"value": 10, "unit": "°C"}
